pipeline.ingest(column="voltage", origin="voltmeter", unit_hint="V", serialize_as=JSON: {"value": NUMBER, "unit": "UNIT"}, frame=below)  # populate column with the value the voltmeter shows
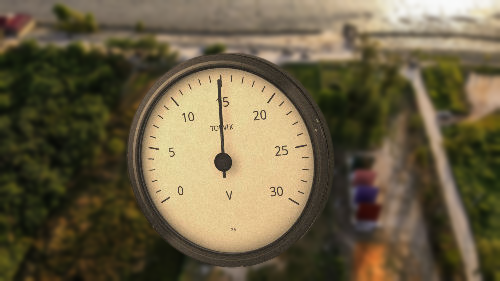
{"value": 15, "unit": "V"}
